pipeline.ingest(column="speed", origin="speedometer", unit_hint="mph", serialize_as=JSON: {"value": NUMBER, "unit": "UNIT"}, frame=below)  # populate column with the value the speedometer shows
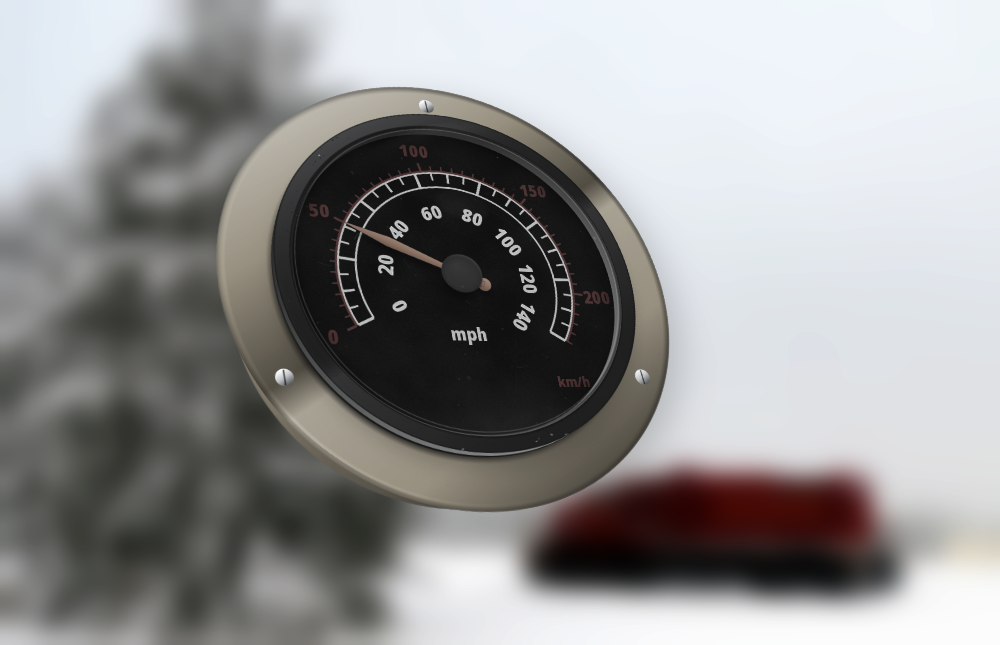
{"value": 30, "unit": "mph"}
